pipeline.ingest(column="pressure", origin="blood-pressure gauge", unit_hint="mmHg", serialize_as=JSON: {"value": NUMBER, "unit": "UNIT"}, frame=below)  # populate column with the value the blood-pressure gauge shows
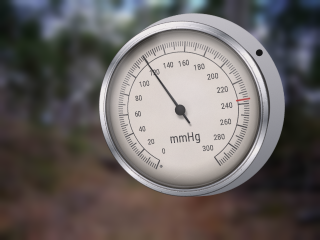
{"value": 120, "unit": "mmHg"}
